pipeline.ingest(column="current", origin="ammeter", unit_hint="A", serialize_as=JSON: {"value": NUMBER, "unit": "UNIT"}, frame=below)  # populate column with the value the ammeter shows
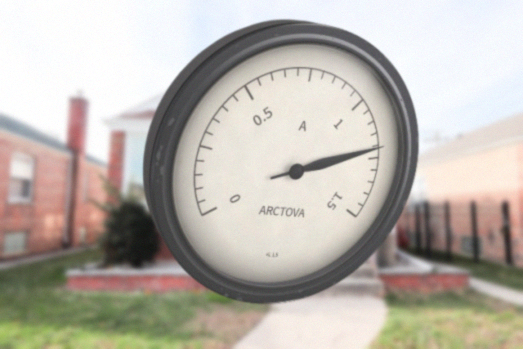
{"value": 1.2, "unit": "A"}
